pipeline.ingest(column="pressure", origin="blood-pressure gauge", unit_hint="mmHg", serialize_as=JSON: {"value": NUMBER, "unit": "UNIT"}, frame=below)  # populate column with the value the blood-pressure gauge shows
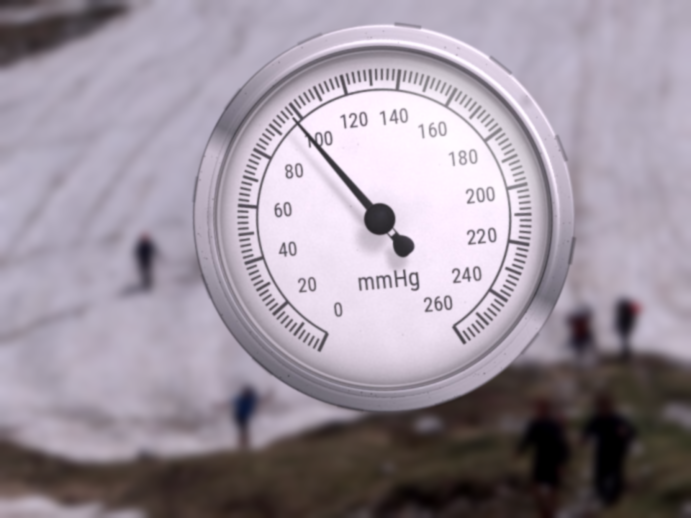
{"value": 98, "unit": "mmHg"}
